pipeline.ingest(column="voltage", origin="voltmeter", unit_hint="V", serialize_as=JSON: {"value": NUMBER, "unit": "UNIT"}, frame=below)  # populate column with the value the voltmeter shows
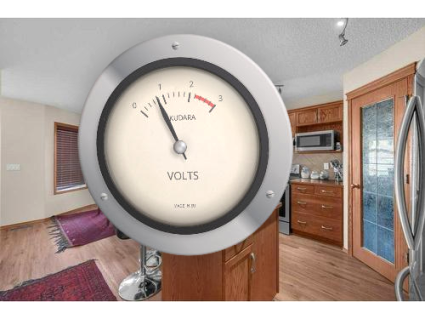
{"value": 0.8, "unit": "V"}
